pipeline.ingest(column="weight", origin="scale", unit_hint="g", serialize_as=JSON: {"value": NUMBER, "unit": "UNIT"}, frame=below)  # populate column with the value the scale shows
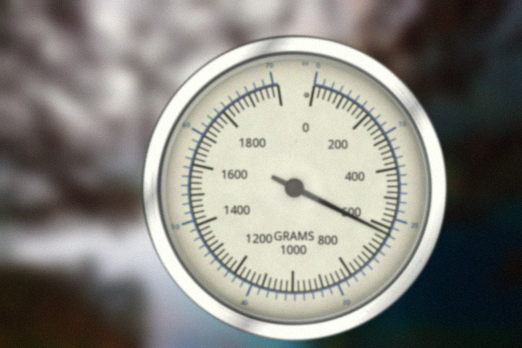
{"value": 620, "unit": "g"}
